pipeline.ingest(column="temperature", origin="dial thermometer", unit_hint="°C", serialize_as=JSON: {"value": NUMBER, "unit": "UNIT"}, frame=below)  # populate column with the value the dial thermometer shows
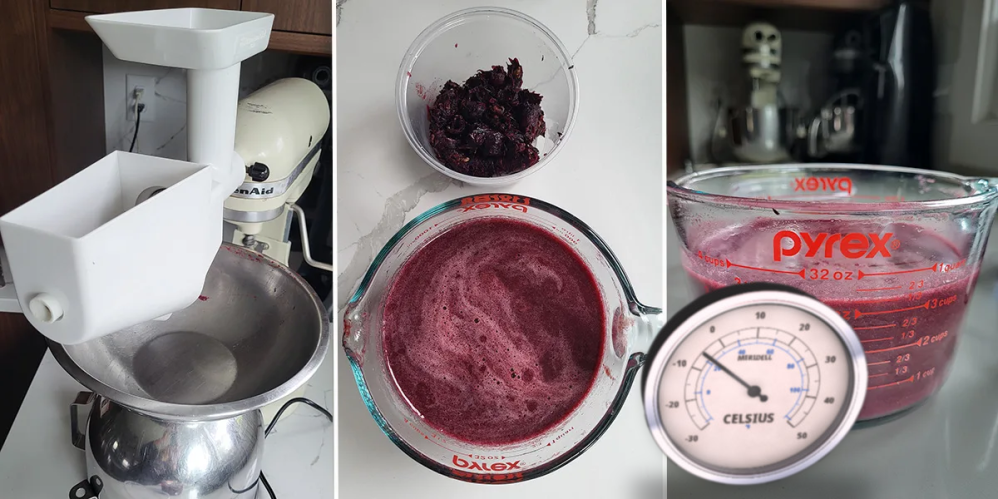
{"value": -5, "unit": "°C"}
